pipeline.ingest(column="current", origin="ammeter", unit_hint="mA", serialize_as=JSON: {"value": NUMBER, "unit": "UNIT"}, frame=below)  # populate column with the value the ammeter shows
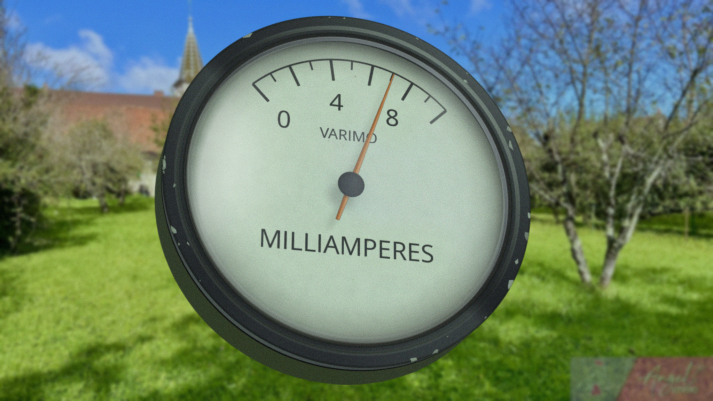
{"value": 7, "unit": "mA"}
